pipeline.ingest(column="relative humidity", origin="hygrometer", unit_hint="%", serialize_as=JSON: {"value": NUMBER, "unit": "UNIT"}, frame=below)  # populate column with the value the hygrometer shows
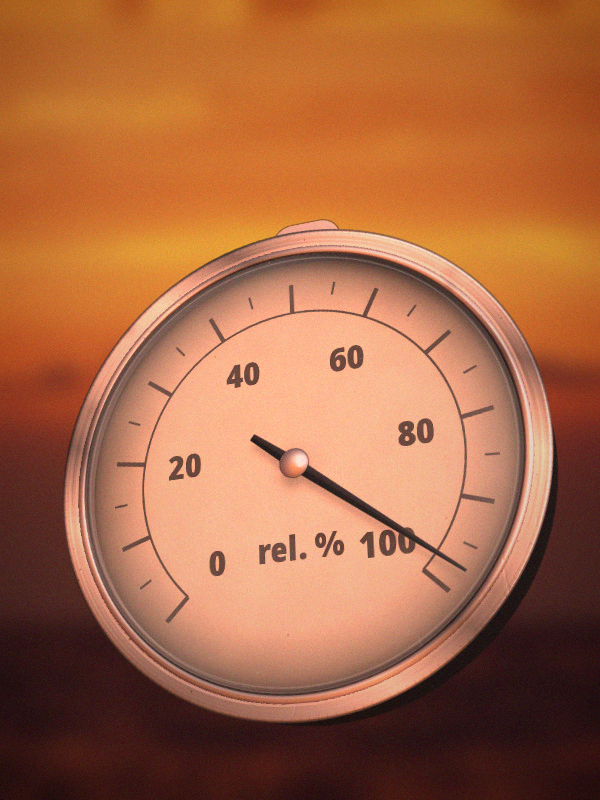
{"value": 97.5, "unit": "%"}
